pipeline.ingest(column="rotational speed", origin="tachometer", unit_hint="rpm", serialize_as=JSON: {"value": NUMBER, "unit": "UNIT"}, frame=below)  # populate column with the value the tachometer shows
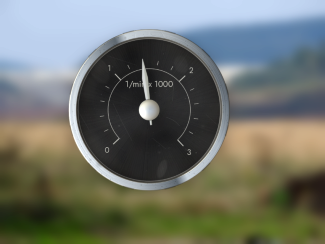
{"value": 1400, "unit": "rpm"}
